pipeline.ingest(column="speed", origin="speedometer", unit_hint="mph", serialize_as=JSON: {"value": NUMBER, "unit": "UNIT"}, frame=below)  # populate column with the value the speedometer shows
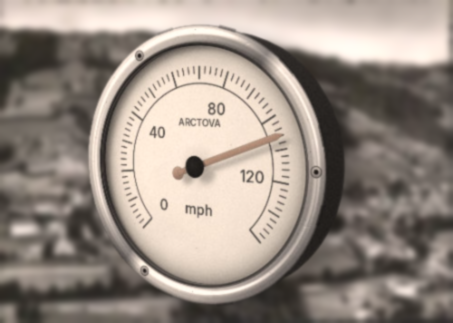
{"value": 106, "unit": "mph"}
